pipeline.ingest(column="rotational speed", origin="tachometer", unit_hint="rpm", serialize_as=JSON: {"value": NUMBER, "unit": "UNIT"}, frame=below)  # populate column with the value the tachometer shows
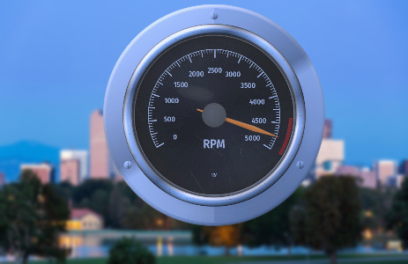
{"value": 4750, "unit": "rpm"}
